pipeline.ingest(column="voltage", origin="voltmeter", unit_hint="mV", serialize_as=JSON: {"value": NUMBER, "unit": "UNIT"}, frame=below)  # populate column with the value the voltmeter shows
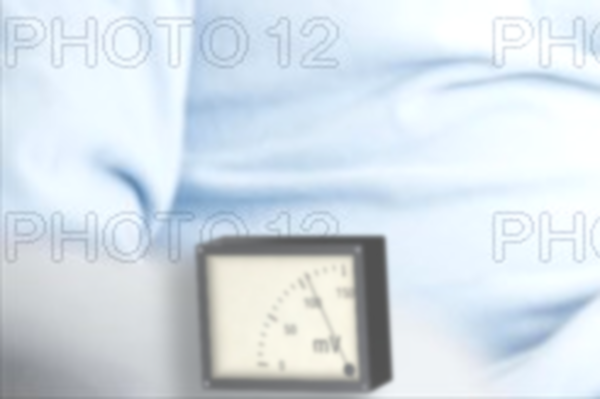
{"value": 110, "unit": "mV"}
